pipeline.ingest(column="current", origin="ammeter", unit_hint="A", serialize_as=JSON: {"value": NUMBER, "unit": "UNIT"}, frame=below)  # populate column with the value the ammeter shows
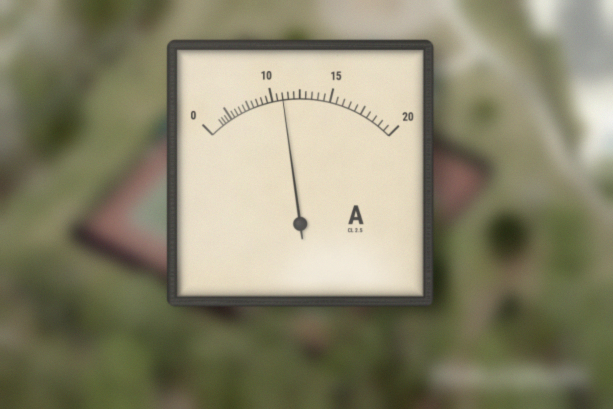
{"value": 11, "unit": "A"}
